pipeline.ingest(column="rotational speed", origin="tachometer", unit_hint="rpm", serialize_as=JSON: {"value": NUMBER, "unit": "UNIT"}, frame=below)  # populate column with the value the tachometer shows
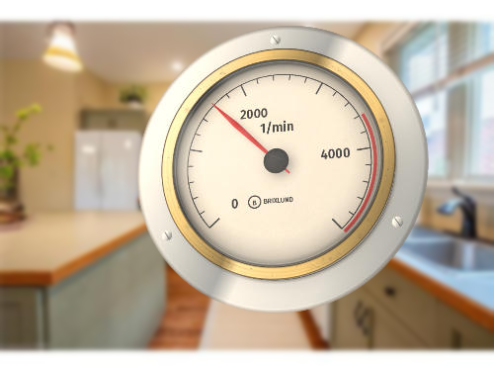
{"value": 1600, "unit": "rpm"}
